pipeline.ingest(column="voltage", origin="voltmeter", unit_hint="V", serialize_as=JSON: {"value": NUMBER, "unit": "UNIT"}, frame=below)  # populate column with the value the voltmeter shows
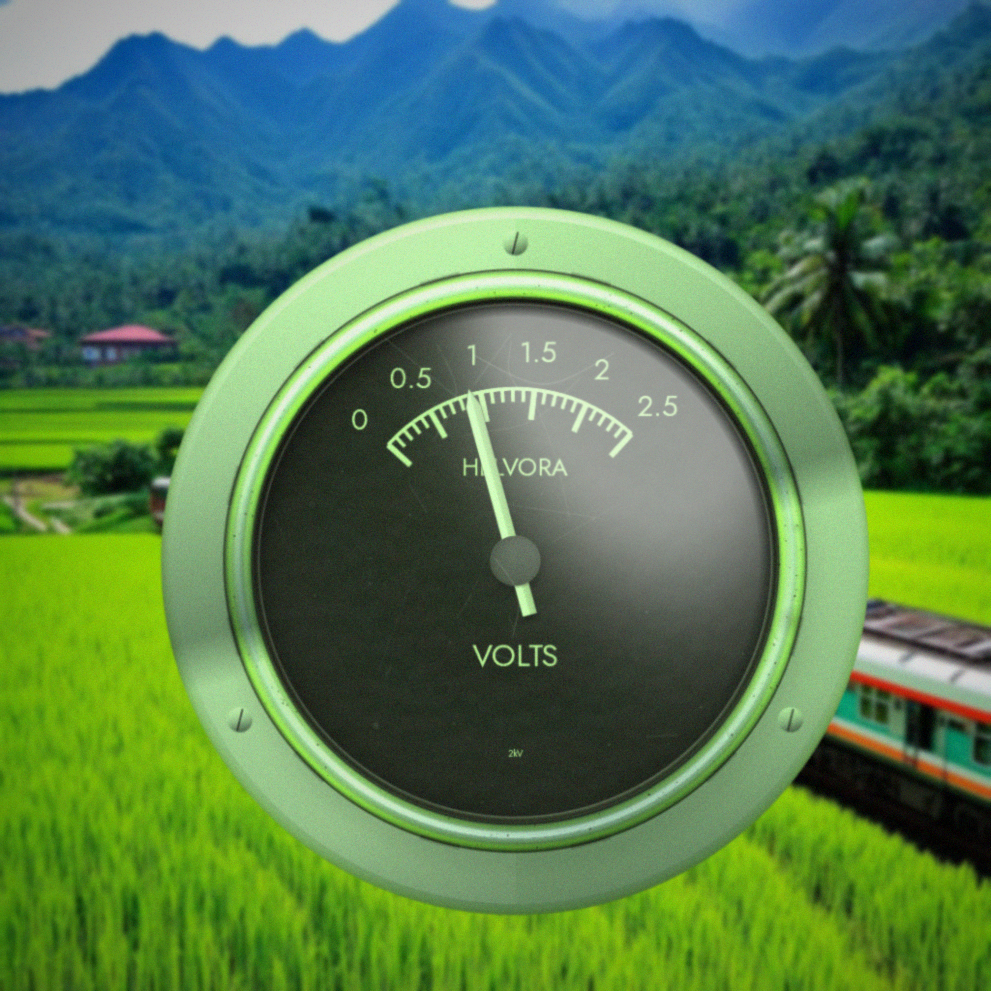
{"value": 0.9, "unit": "V"}
